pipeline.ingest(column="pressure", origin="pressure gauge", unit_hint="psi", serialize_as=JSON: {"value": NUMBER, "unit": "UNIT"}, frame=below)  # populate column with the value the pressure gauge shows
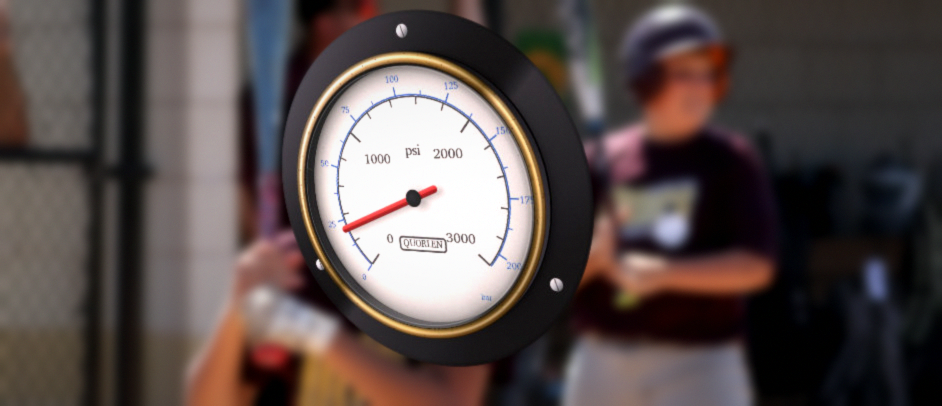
{"value": 300, "unit": "psi"}
